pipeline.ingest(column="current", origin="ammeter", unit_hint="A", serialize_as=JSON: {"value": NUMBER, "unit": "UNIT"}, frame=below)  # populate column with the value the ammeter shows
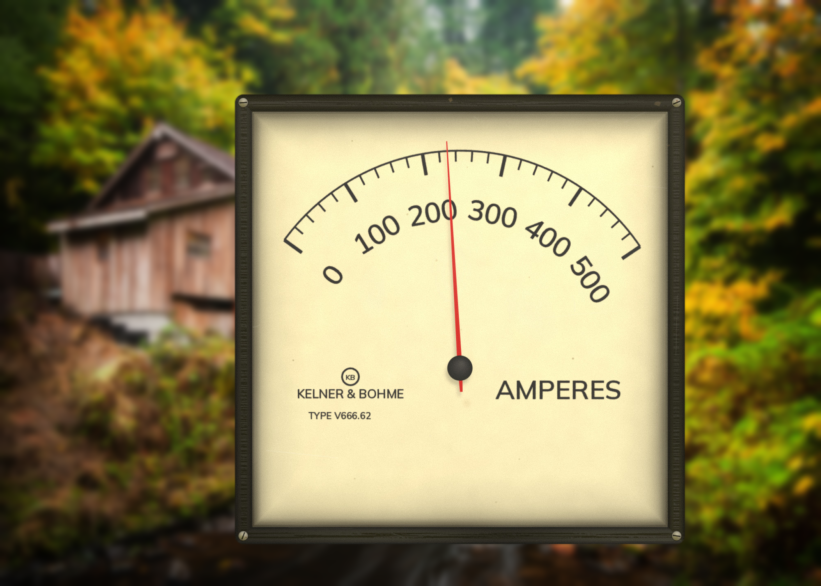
{"value": 230, "unit": "A"}
